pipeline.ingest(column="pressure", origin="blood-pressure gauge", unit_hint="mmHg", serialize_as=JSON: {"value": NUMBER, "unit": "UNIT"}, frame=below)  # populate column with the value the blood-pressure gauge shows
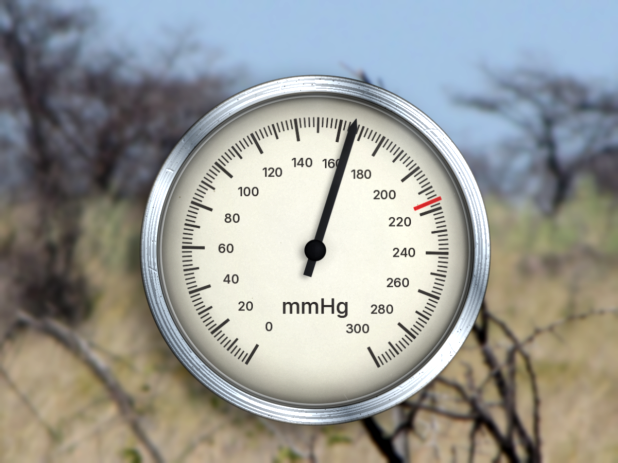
{"value": 166, "unit": "mmHg"}
